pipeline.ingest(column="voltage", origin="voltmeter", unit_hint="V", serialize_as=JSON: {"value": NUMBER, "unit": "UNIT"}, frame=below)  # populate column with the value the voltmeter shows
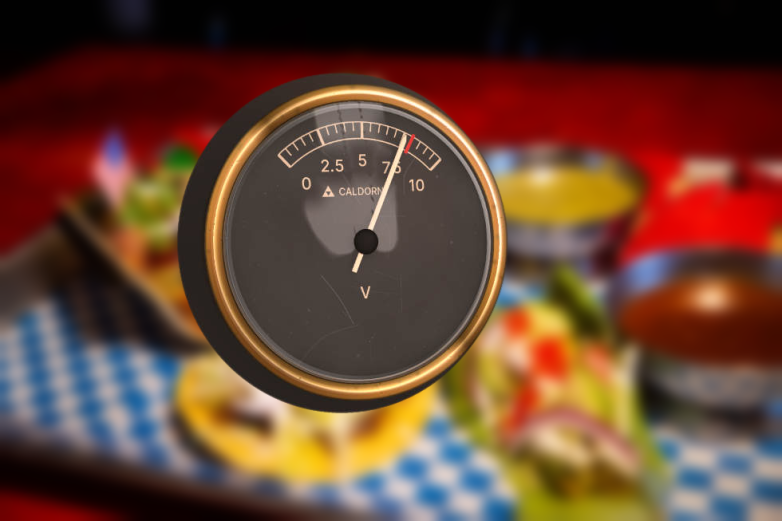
{"value": 7.5, "unit": "V"}
